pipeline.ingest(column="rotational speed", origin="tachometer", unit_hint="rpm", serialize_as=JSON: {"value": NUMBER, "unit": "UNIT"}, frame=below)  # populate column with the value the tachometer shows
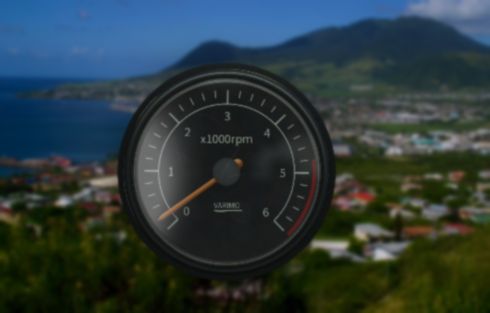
{"value": 200, "unit": "rpm"}
